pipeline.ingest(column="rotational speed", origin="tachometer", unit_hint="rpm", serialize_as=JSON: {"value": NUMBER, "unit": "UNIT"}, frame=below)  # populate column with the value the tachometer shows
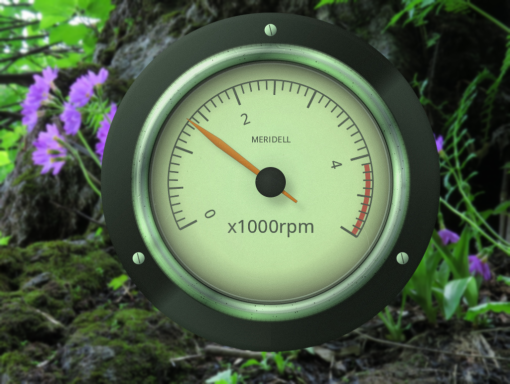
{"value": 1350, "unit": "rpm"}
